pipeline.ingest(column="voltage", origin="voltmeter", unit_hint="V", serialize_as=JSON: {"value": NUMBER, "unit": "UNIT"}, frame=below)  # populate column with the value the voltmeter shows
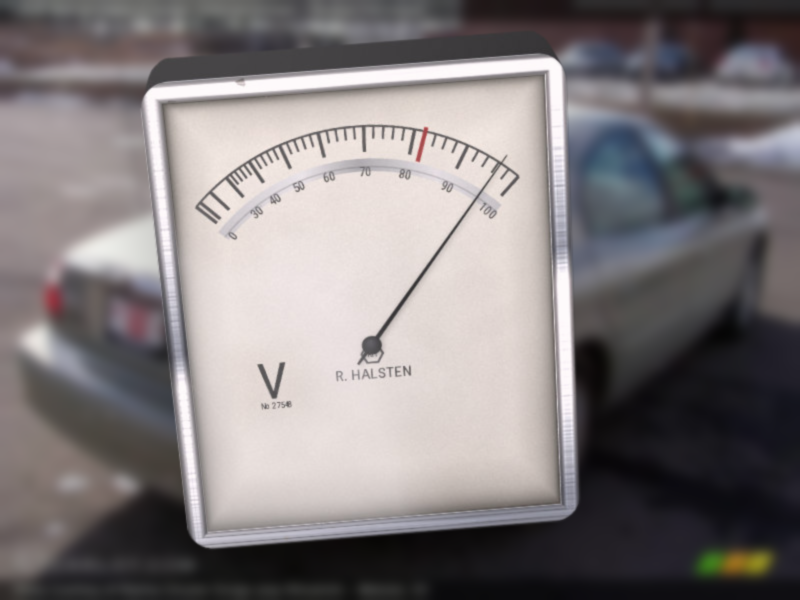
{"value": 96, "unit": "V"}
